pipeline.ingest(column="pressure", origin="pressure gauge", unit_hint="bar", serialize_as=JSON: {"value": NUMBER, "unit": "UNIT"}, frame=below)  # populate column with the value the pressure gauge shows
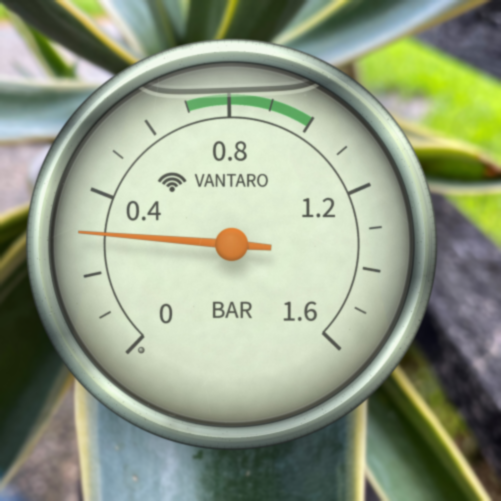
{"value": 0.3, "unit": "bar"}
